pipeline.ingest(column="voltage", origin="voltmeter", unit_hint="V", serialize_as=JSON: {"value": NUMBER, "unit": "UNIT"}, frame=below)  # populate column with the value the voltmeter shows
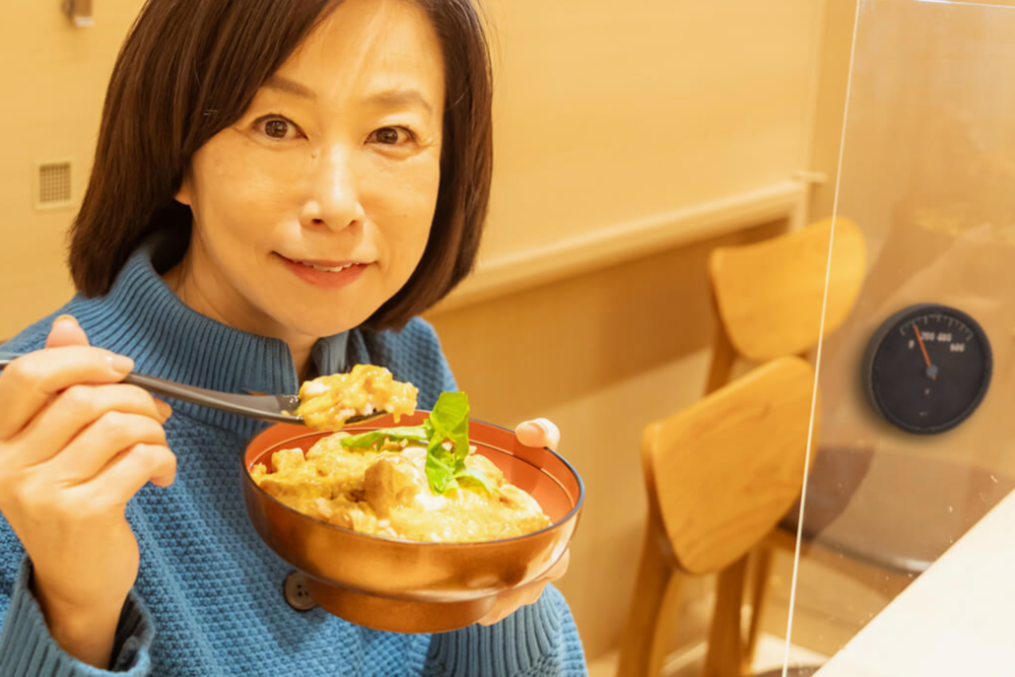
{"value": 100, "unit": "V"}
